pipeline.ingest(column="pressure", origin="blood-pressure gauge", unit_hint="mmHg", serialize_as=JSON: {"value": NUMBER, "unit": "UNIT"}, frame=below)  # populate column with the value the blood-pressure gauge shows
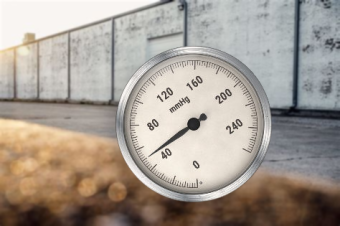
{"value": 50, "unit": "mmHg"}
